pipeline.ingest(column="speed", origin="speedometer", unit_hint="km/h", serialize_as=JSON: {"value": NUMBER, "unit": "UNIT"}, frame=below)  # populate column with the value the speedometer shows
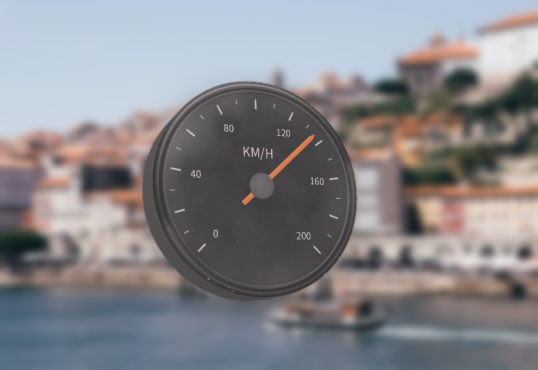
{"value": 135, "unit": "km/h"}
